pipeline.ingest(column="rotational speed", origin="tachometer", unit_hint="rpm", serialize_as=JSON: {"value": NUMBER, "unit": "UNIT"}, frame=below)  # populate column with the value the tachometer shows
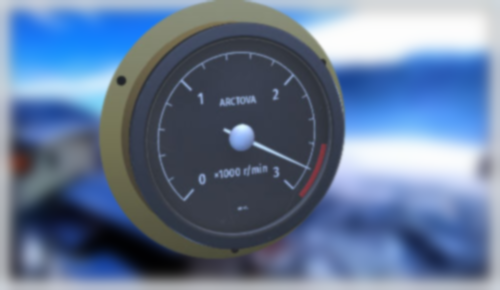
{"value": 2800, "unit": "rpm"}
